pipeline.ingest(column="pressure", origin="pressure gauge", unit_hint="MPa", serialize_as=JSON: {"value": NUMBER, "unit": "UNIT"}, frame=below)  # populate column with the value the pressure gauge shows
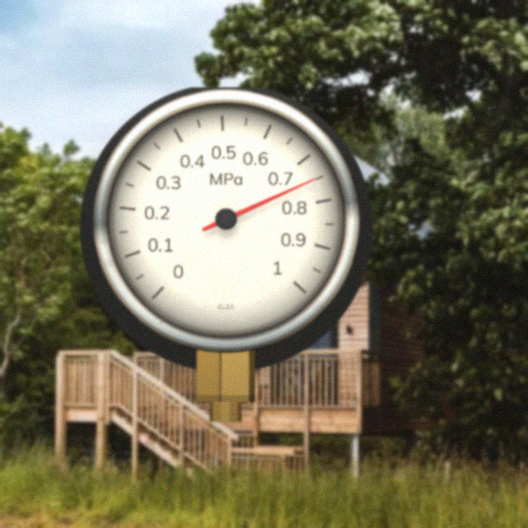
{"value": 0.75, "unit": "MPa"}
